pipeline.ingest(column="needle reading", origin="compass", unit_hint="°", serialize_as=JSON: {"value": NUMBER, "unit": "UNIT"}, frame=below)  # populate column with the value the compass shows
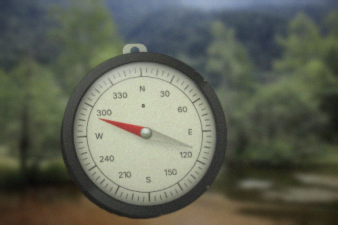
{"value": 290, "unit": "°"}
